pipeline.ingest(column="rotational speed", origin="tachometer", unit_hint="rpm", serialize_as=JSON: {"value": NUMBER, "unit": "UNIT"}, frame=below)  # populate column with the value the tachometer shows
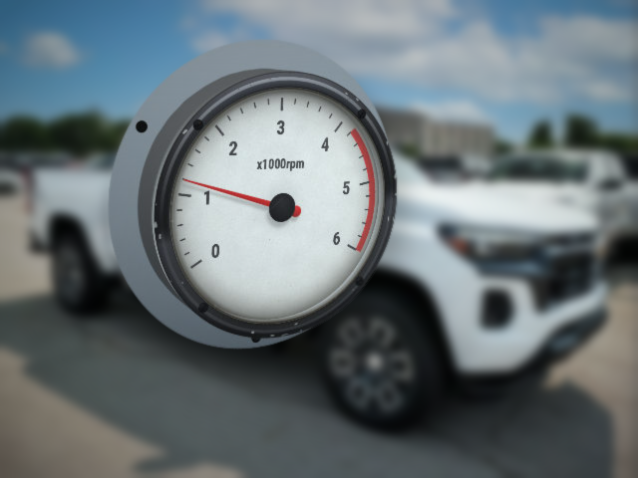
{"value": 1200, "unit": "rpm"}
